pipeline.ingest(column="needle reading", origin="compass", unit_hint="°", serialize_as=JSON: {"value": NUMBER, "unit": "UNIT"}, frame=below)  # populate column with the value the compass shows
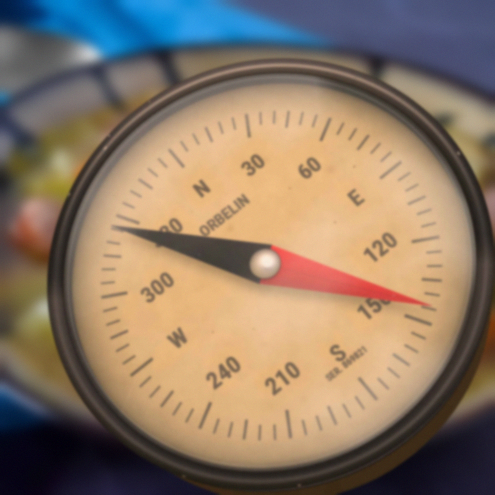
{"value": 145, "unit": "°"}
